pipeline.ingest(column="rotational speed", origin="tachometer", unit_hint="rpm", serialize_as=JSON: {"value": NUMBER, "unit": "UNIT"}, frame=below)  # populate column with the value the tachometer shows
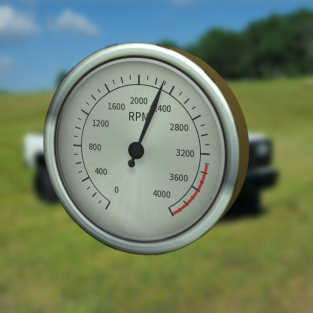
{"value": 2300, "unit": "rpm"}
